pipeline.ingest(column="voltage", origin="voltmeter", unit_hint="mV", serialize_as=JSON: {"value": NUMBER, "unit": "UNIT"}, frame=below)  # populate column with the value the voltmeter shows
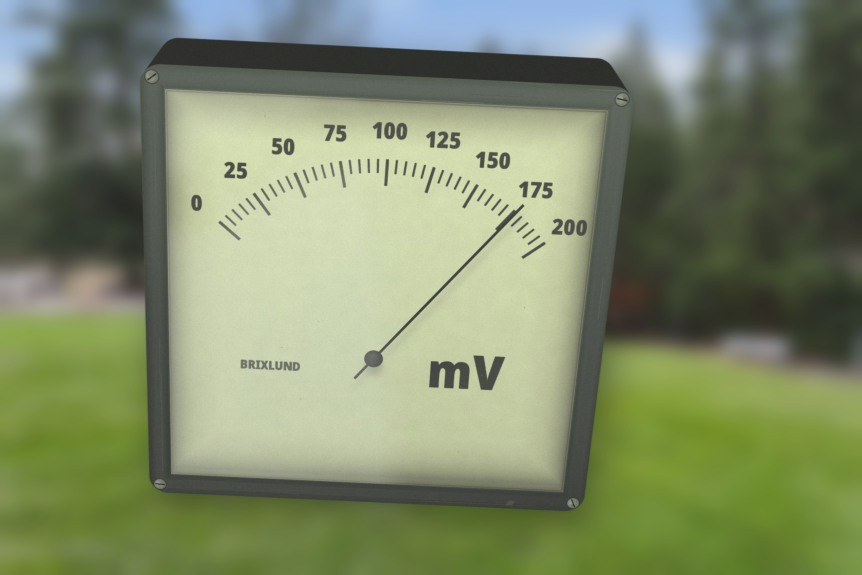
{"value": 175, "unit": "mV"}
